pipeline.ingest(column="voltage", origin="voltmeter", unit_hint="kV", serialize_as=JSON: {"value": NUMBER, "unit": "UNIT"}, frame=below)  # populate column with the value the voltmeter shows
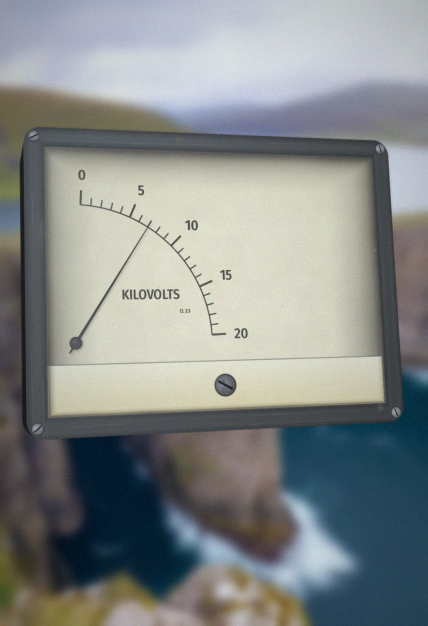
{"value": 7, "unit": "kV"}
